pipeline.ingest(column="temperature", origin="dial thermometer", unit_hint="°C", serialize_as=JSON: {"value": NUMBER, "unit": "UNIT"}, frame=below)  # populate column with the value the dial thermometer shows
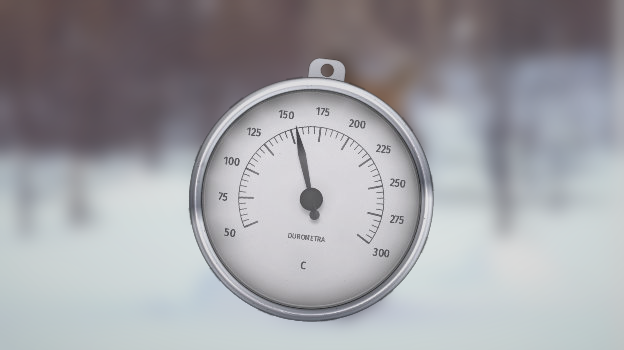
{"value": 155, "unit": "°C"}
